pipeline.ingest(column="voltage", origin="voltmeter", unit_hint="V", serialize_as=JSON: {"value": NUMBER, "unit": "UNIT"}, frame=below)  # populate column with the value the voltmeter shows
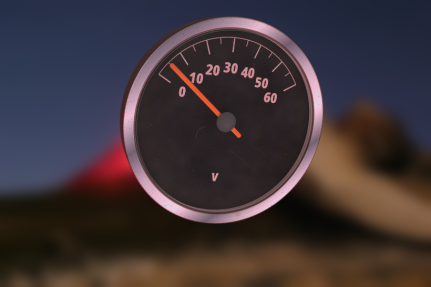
{"value": 5, "unit": "V"}
